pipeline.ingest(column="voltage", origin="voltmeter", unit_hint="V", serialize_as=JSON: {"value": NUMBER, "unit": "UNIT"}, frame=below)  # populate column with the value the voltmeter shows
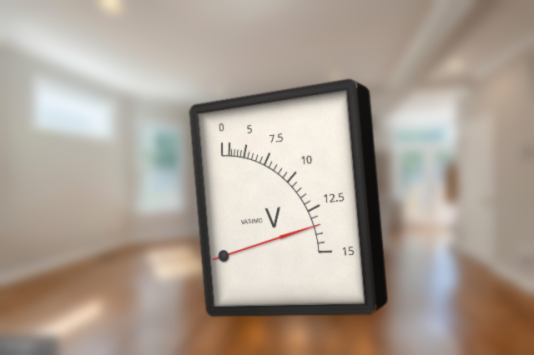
{"value": 13.5, "unit": "V"}
